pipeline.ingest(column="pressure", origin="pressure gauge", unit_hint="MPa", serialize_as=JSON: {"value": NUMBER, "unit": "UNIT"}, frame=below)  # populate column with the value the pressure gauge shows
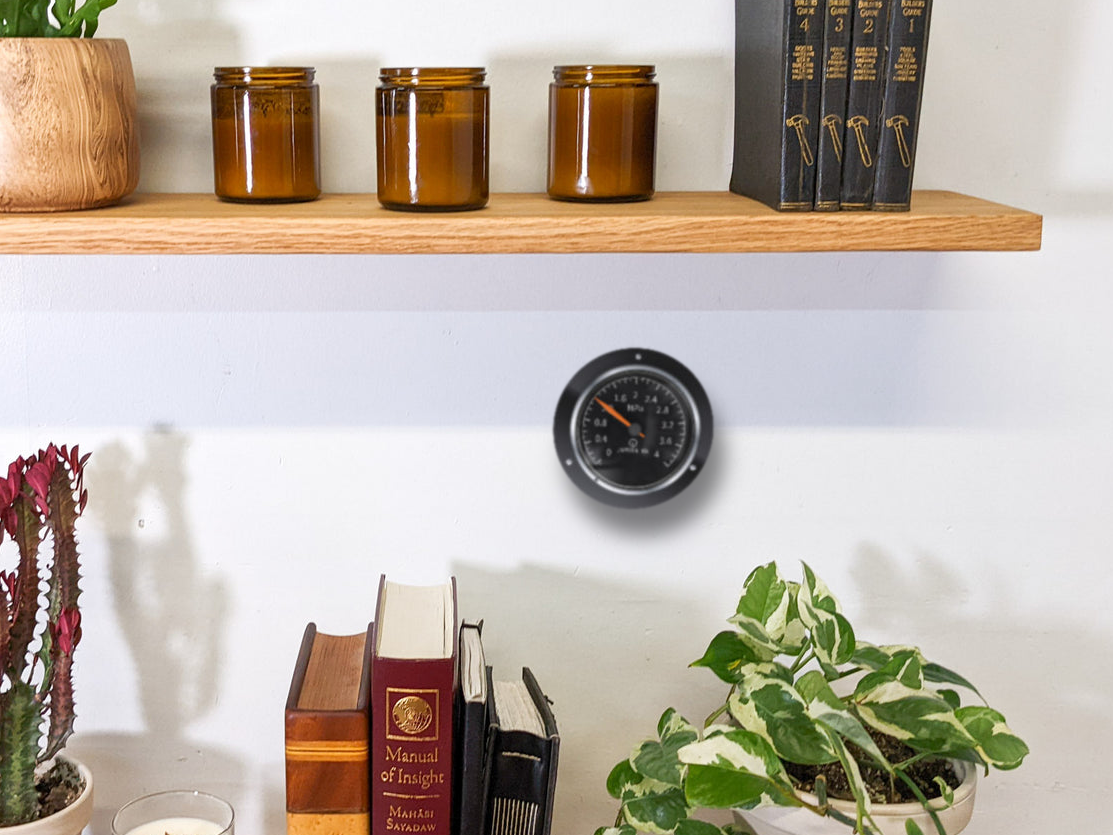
{"value": 1.2, "unit": "MPa"}
